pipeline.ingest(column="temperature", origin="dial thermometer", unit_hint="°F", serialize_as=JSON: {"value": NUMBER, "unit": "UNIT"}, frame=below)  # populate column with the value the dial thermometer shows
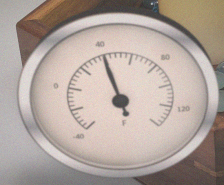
{"value": 40, "unit": "°F"}
